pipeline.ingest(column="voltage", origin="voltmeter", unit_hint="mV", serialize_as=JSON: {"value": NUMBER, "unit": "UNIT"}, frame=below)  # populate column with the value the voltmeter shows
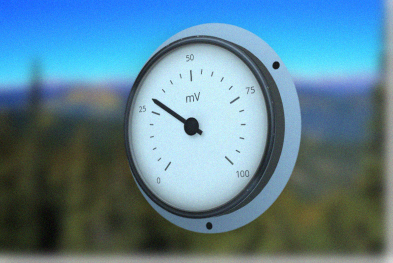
{"value": 30, "unit": "mV"}
